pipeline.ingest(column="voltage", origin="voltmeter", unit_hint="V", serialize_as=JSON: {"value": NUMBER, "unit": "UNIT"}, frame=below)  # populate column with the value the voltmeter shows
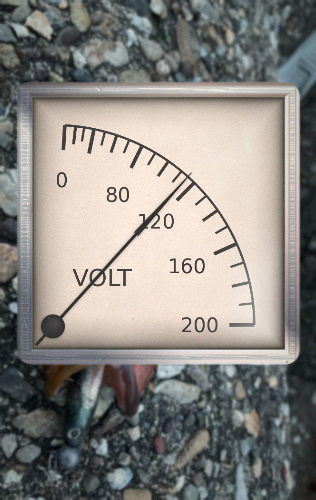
{"value": 115, "unit": "V"}
